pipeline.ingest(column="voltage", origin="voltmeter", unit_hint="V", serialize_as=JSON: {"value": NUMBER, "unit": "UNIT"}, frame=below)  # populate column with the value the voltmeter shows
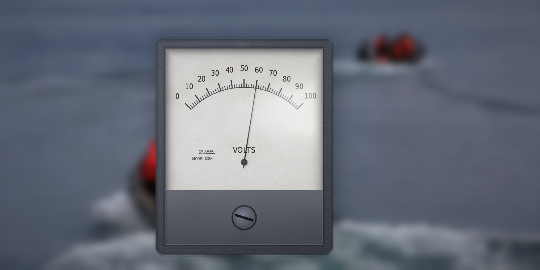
{"value": 60, "unit": "V"}
